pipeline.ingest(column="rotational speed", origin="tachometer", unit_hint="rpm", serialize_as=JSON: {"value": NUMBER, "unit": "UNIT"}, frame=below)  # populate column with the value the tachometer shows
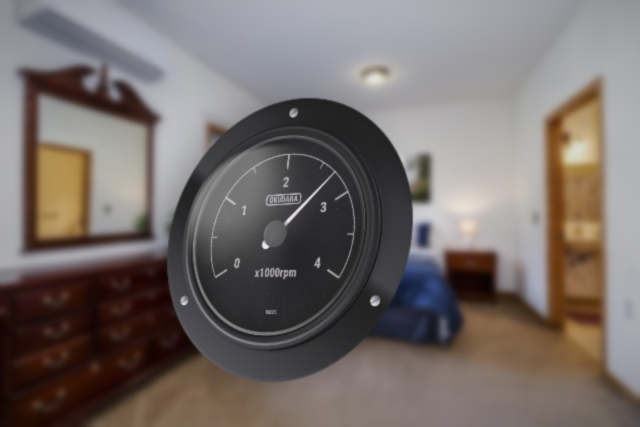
{"value": 2750, "unit": "rpm"}
